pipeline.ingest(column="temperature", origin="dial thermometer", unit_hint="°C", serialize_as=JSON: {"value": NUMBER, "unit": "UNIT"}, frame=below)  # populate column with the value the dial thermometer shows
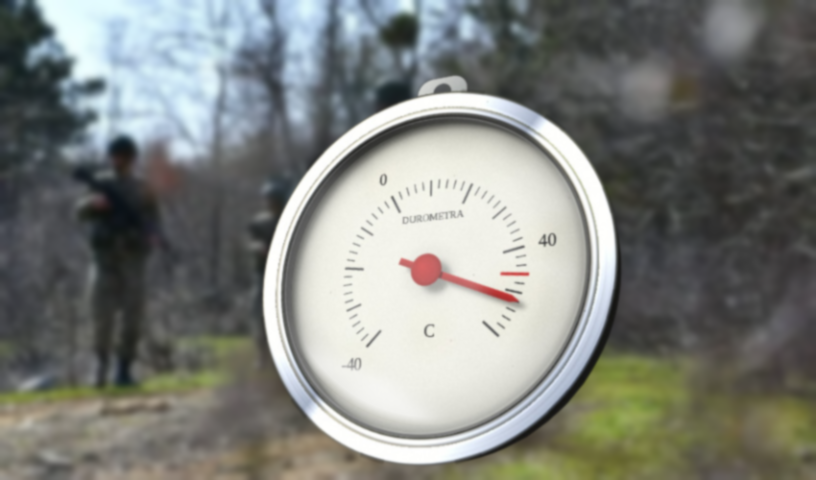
{"value": 52, "unit": "°C"}
